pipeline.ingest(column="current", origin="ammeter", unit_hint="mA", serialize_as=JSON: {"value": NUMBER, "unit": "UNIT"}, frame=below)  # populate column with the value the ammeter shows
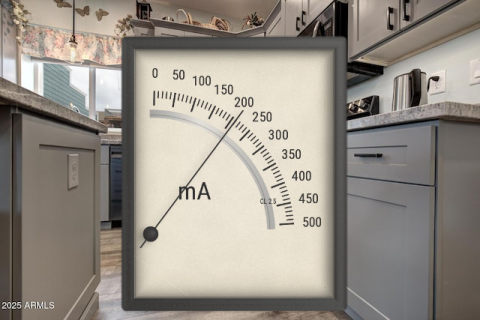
{"value": 210, "unit": "mA"}
